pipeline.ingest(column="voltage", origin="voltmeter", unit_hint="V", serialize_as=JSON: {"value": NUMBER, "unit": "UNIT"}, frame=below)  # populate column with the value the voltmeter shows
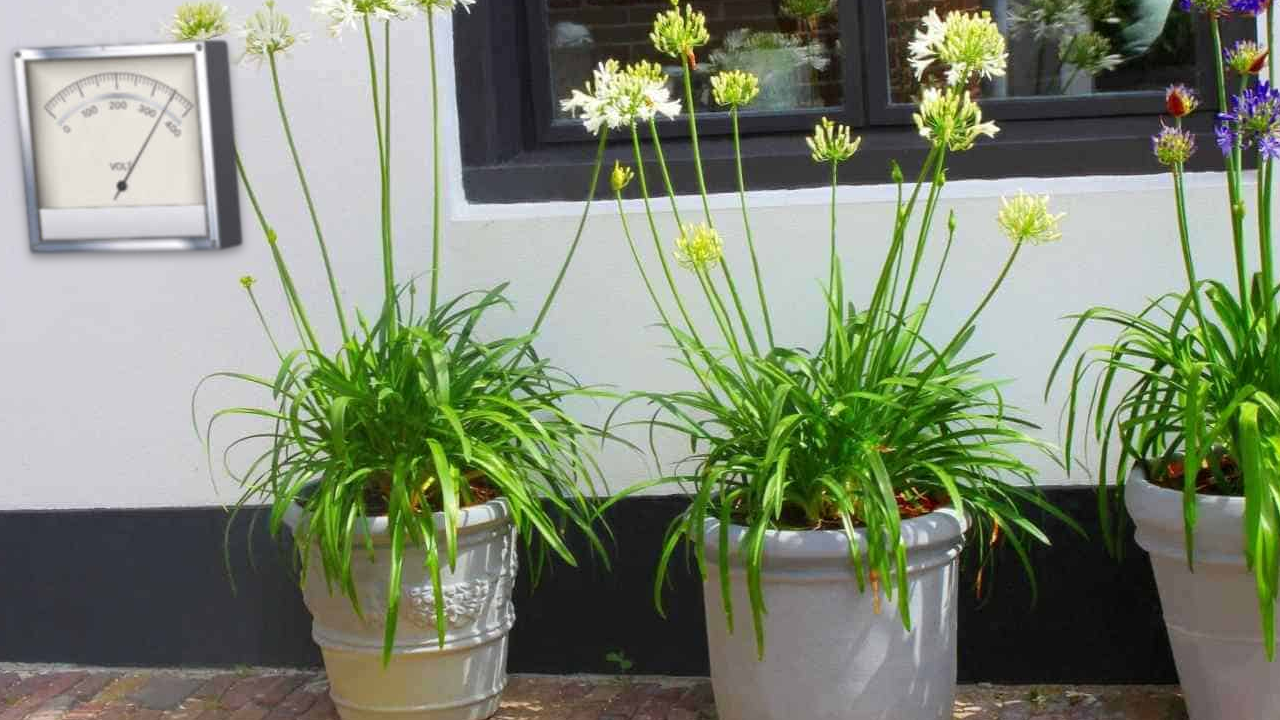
{"value": 350, "unit": "V"}
